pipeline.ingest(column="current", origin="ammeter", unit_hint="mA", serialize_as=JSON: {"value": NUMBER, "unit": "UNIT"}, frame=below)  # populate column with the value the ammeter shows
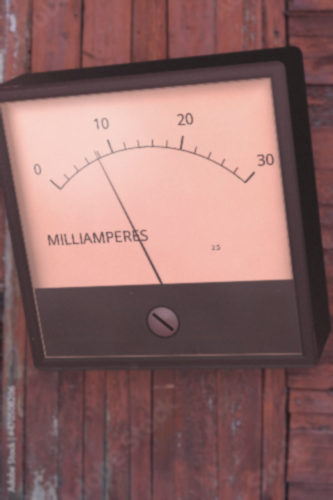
{"value": 8, "unit": "mA"}
